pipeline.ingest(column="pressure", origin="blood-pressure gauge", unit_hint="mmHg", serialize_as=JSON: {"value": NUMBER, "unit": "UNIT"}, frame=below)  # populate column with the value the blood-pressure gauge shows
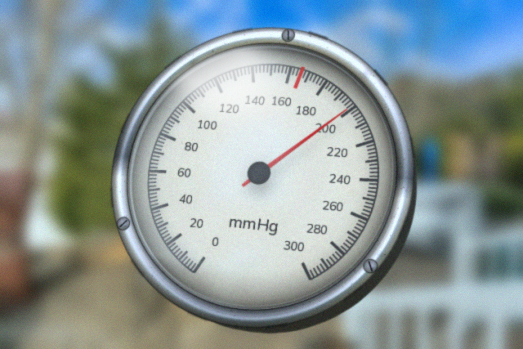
{"value": 200, "unit": "mmHg"}
